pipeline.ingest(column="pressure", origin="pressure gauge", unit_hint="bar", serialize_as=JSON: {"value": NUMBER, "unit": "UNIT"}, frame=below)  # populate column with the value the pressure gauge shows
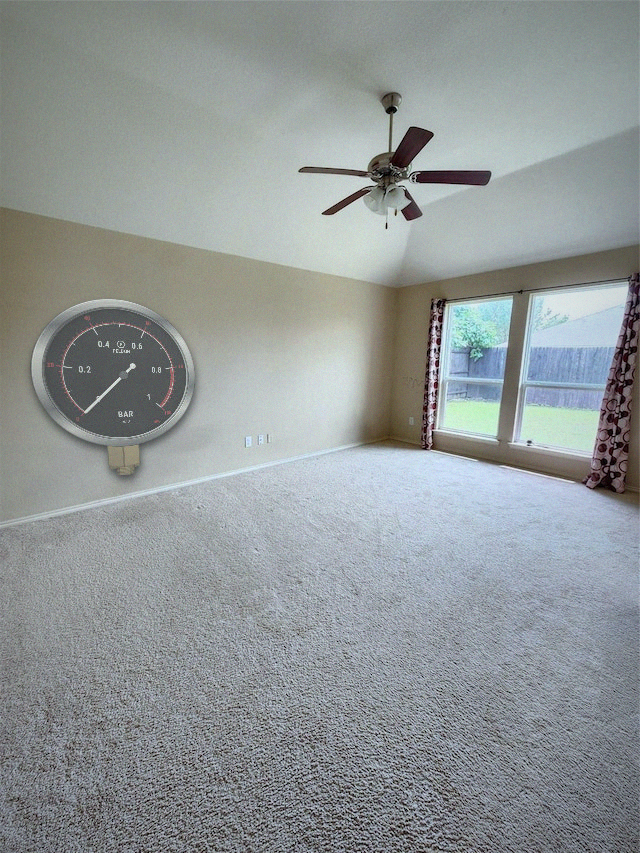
{"value": 0, "unit": "bar"}
